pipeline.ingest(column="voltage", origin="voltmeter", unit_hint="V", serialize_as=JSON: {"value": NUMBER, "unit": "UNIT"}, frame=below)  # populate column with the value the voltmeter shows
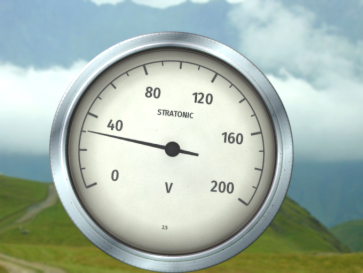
{"value": 30, "unit": "V"}
